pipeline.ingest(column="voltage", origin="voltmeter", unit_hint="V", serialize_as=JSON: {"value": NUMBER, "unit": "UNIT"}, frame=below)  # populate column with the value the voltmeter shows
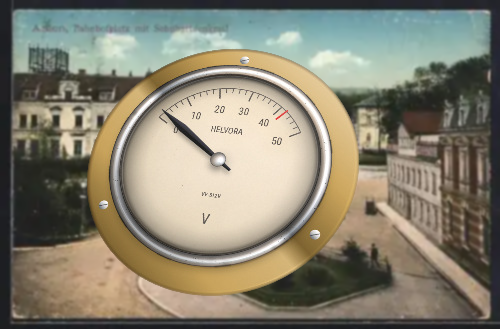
{"value": 2, "unit": "V"}
